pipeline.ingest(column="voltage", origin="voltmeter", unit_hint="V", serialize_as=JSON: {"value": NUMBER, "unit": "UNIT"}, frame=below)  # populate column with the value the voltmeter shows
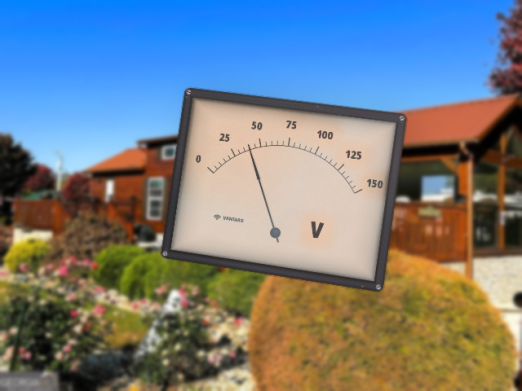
{"value": 40, "unit": "V"}
